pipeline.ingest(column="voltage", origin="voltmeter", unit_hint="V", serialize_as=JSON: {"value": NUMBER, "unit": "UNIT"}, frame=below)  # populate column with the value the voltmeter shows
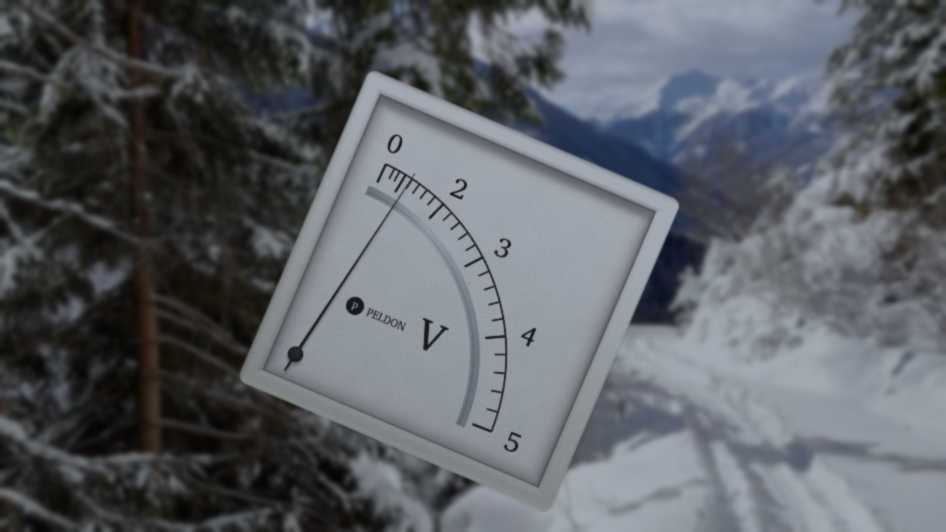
{"value": 1.2, "unit": "V"}
